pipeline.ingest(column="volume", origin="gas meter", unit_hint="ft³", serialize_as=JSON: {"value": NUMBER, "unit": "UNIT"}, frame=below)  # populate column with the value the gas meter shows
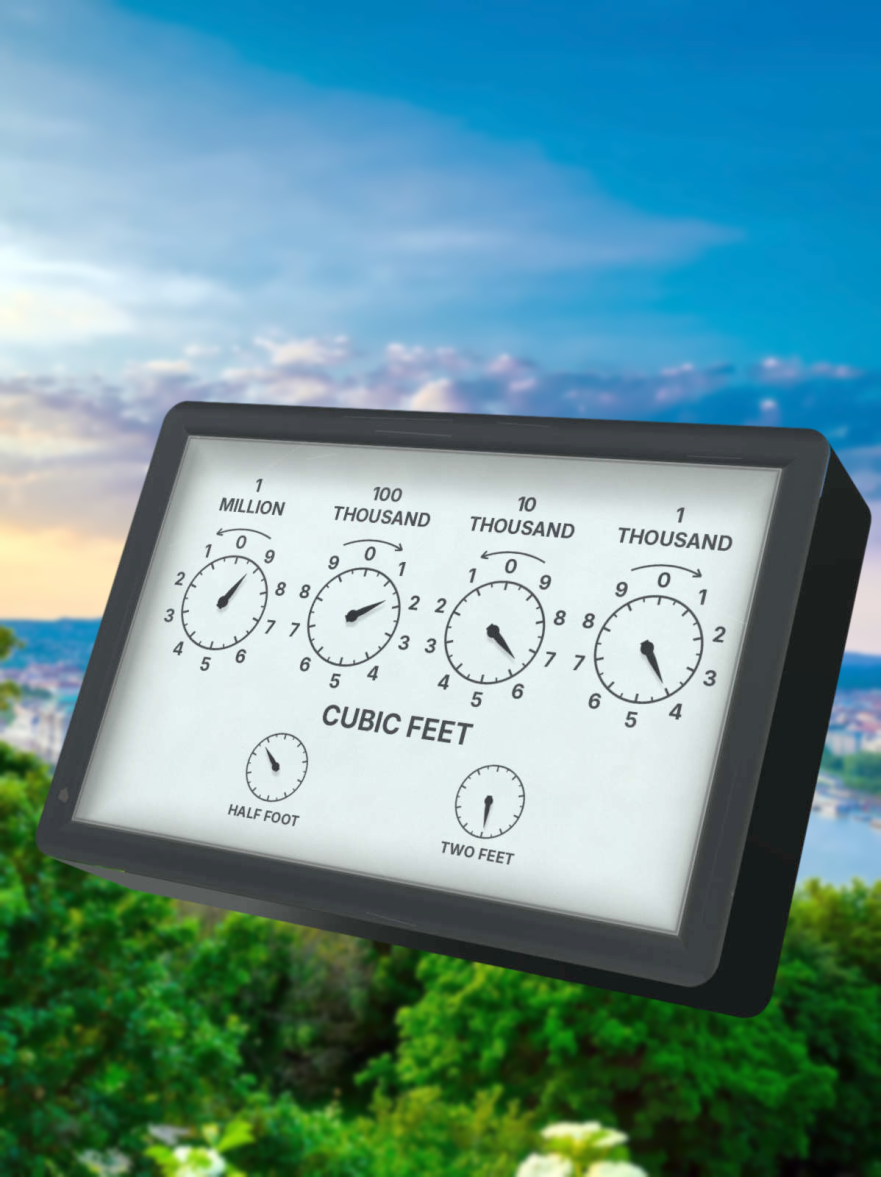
{"value": 916400, "unit": "ft³"}
